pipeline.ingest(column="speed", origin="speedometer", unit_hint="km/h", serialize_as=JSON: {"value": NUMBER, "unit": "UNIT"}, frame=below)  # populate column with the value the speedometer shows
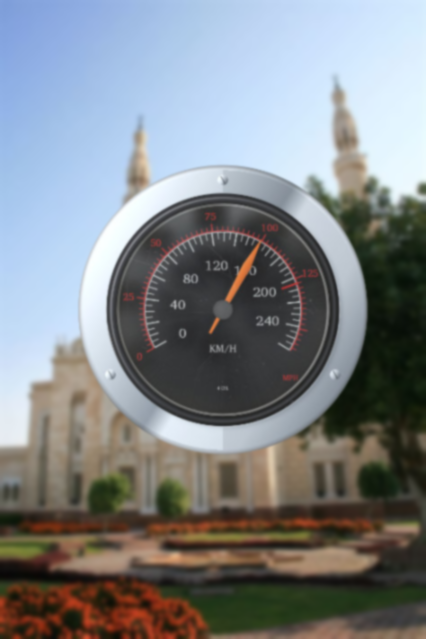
{"value": 160, "unit": "km/h"}
